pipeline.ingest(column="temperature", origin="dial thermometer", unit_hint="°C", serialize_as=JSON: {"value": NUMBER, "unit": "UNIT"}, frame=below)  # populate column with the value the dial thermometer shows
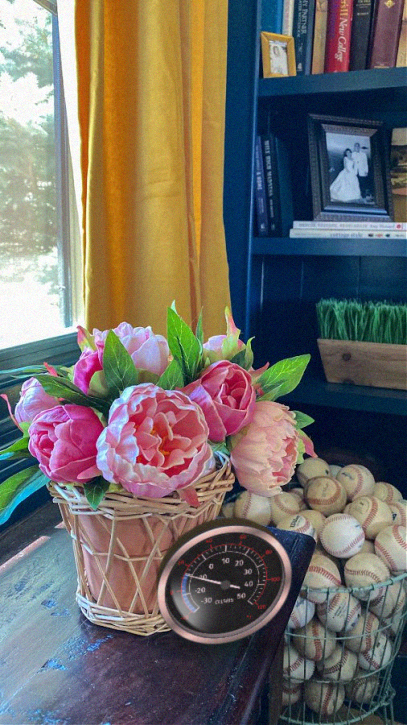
{"value": -10, "unit": "°C"}
